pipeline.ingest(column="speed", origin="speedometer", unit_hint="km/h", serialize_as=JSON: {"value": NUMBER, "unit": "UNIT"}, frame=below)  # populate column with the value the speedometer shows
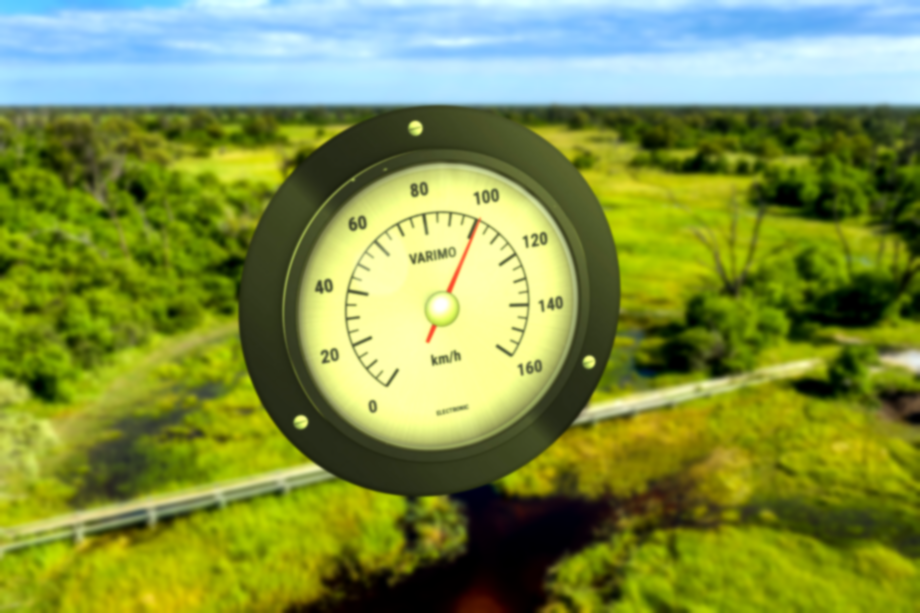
{"value": 100, "unit": "km/h"}
